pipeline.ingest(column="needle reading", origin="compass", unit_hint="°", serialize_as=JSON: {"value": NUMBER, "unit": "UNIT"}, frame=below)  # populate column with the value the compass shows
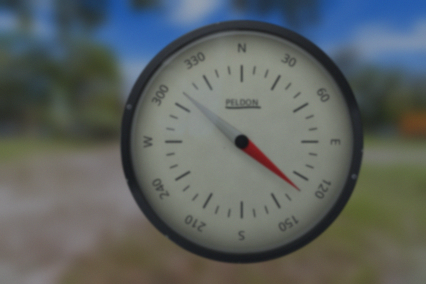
{"value": 130, "unit": "°"}
